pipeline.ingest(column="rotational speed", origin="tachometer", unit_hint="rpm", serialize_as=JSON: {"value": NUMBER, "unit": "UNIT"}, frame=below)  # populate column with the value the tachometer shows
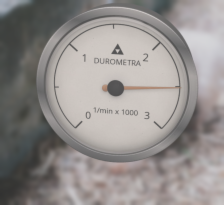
{"value": 2500, "unit": "rpm"}
